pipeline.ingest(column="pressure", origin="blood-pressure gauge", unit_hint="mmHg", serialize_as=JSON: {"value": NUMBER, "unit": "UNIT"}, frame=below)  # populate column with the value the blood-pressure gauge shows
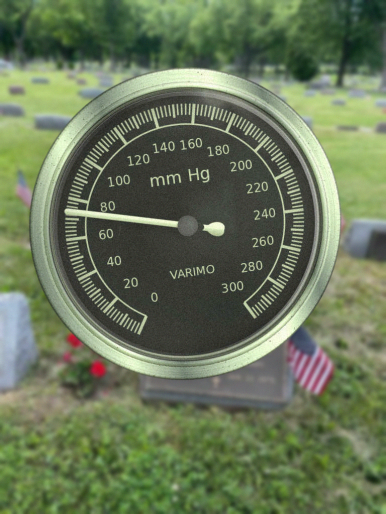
{"value": 74, "unit": "mmHg"}
